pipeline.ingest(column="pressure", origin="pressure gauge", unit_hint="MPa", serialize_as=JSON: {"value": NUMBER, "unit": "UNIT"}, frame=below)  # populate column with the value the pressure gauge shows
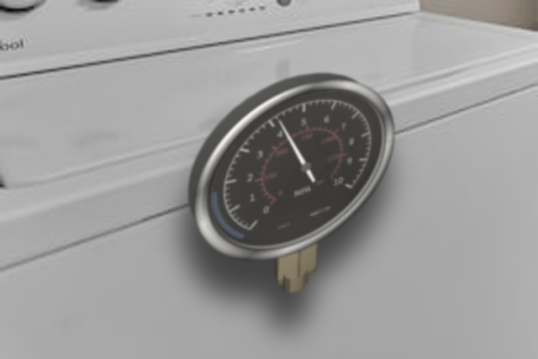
{"value": 4.2, "unit": "MPa"}
